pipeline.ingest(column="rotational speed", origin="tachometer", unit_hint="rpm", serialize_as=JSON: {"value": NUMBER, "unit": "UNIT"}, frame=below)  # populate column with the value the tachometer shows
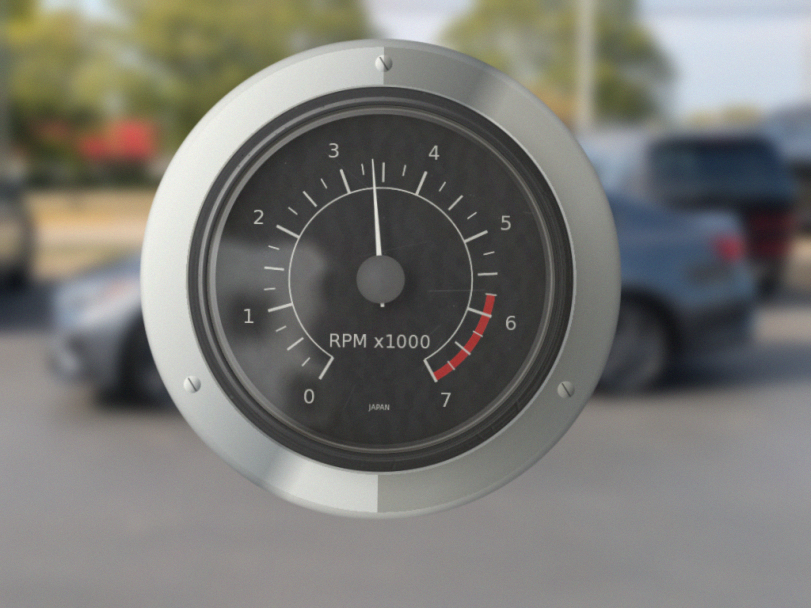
{"value": 3375, "unit": "rpm"}
